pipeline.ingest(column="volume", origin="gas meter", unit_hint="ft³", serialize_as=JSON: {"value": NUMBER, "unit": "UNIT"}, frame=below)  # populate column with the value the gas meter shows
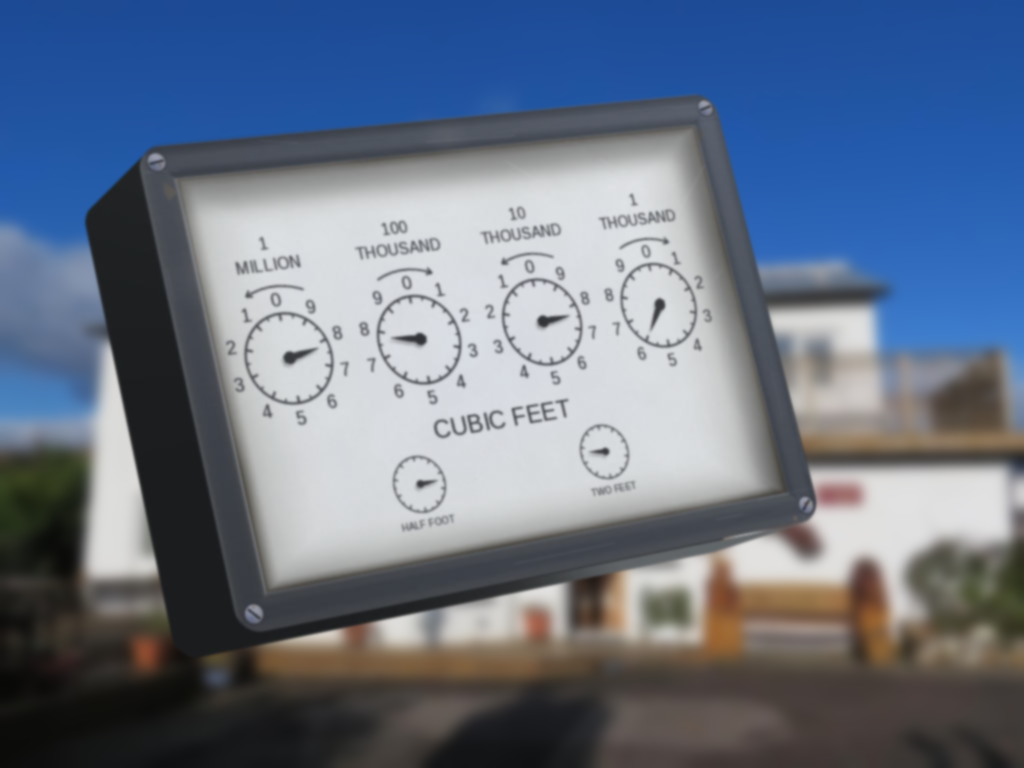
{"value": 777600, "unit": "ft³"}
